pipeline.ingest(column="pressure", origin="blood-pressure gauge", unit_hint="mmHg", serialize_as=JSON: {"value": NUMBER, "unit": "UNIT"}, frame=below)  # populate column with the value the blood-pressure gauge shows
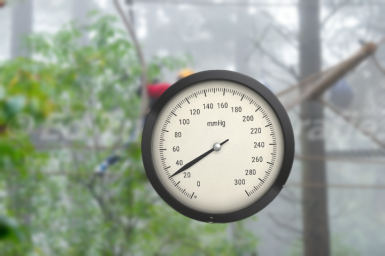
{"value": 30, "unit": "mmHg"}
